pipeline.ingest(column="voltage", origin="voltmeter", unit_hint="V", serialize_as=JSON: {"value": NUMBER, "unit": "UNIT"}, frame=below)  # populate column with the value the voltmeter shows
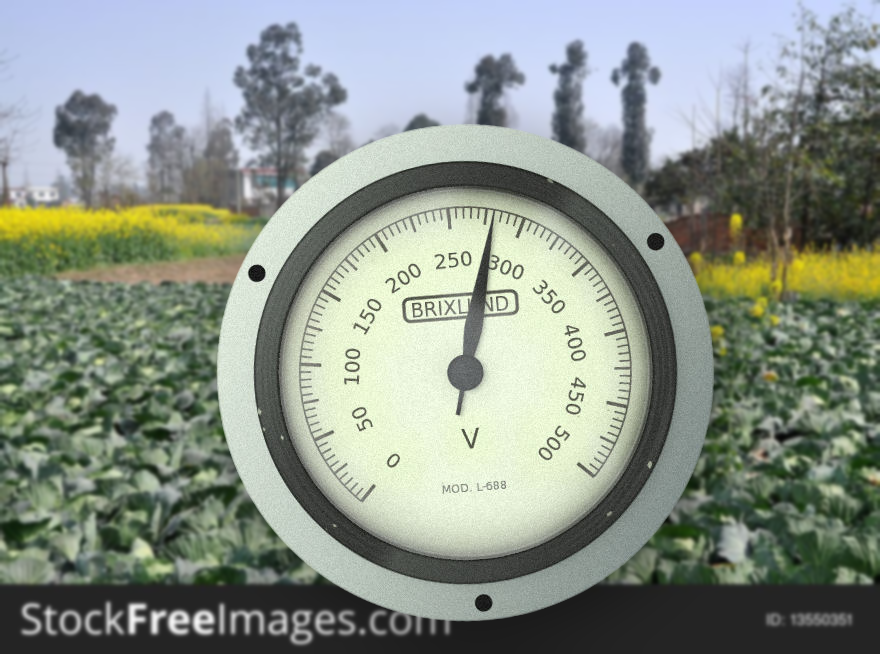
{"value": 280, "unit": "V"}
